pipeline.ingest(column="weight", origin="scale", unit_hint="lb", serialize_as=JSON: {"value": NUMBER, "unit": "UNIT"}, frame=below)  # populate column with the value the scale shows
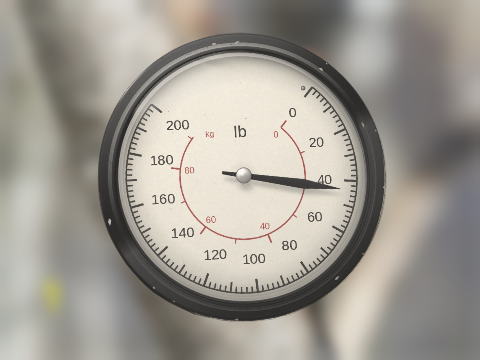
{"value": 44, "unit": "lb"}
